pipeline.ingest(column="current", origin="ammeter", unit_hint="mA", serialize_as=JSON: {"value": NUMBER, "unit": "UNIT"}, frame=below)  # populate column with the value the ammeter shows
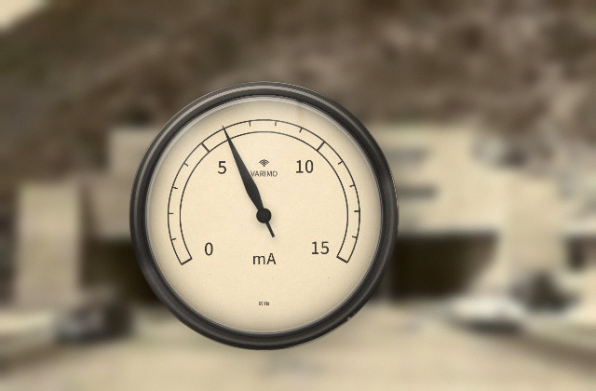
{"value": 6, "unit": "mA"}
